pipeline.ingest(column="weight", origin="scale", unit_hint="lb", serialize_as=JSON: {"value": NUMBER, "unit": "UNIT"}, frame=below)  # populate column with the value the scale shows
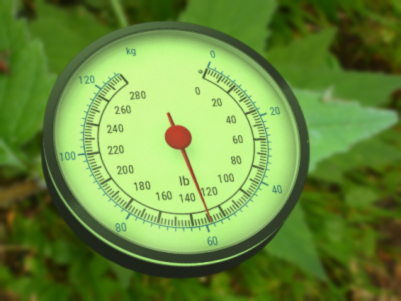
{"value": 130, "unit": "lb"}
